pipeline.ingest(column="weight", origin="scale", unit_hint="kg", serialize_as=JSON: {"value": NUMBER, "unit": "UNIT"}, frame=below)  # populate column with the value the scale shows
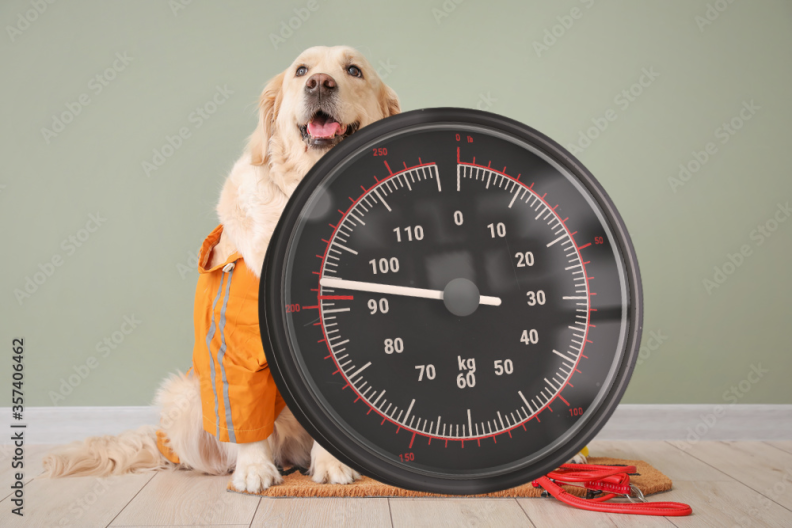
{"value": 94, "unit": "kg"}
